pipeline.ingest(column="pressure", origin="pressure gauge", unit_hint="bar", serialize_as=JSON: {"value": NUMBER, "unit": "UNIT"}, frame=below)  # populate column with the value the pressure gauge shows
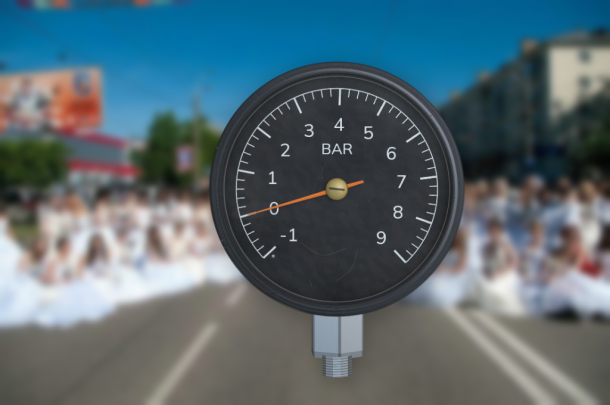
{"value": 0, "unit": "bar"}
